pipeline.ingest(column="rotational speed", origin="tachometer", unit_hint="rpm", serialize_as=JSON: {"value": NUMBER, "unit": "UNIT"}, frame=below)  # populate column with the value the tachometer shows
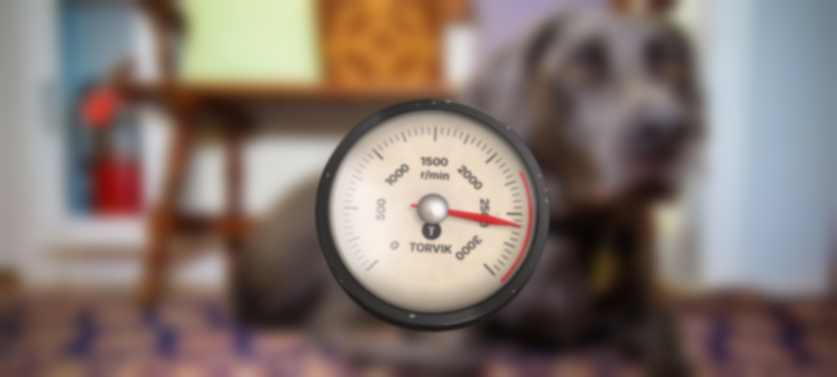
{"value": 2600, "unit": "rpm"}
